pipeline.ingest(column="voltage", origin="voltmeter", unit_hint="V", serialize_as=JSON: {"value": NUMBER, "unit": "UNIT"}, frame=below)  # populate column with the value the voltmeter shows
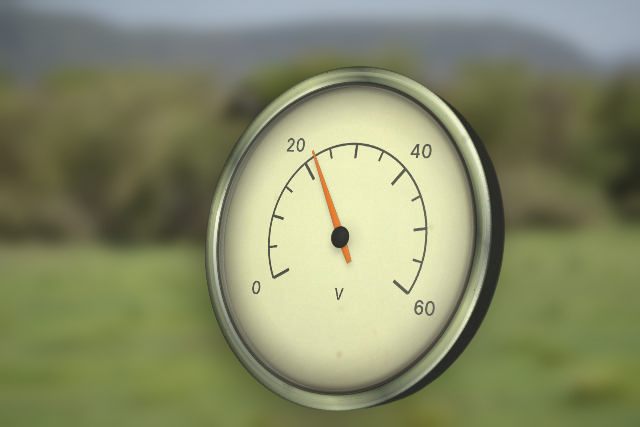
{"value": 22.5, "unit": "V"}
